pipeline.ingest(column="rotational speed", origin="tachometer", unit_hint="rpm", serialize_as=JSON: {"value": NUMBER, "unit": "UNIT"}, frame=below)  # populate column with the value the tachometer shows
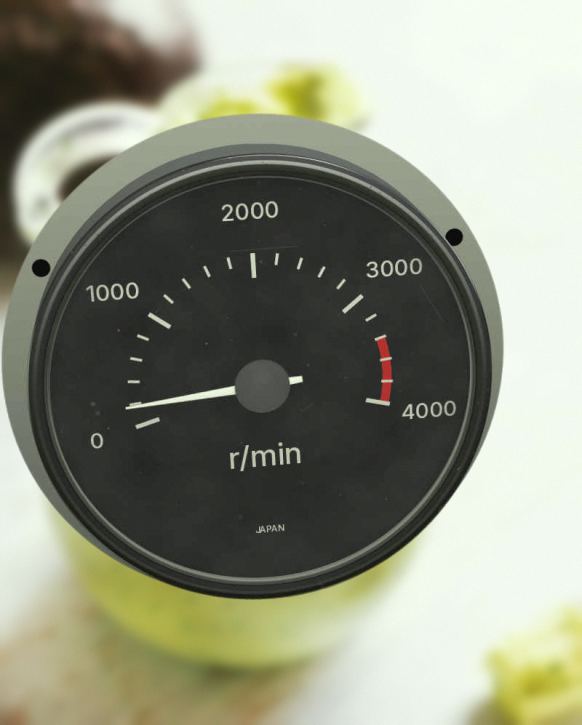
{"value": 200, "unit": "rpm"}
